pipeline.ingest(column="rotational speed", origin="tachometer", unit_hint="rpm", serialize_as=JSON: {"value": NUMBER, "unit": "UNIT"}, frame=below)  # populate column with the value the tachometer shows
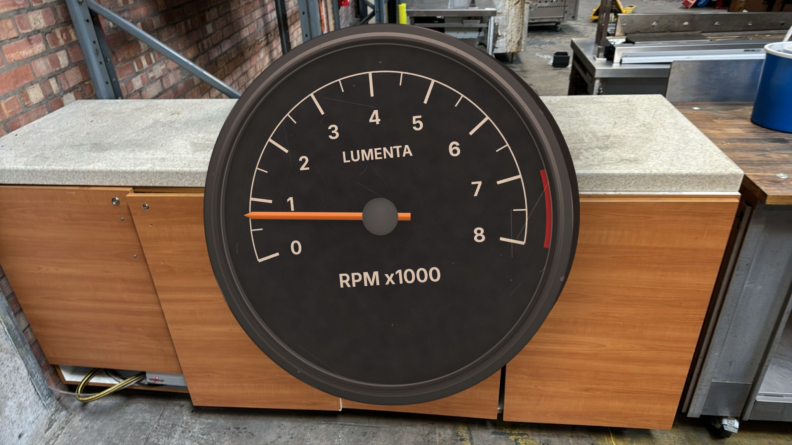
{"value": 750, "unit": "rpm"}
